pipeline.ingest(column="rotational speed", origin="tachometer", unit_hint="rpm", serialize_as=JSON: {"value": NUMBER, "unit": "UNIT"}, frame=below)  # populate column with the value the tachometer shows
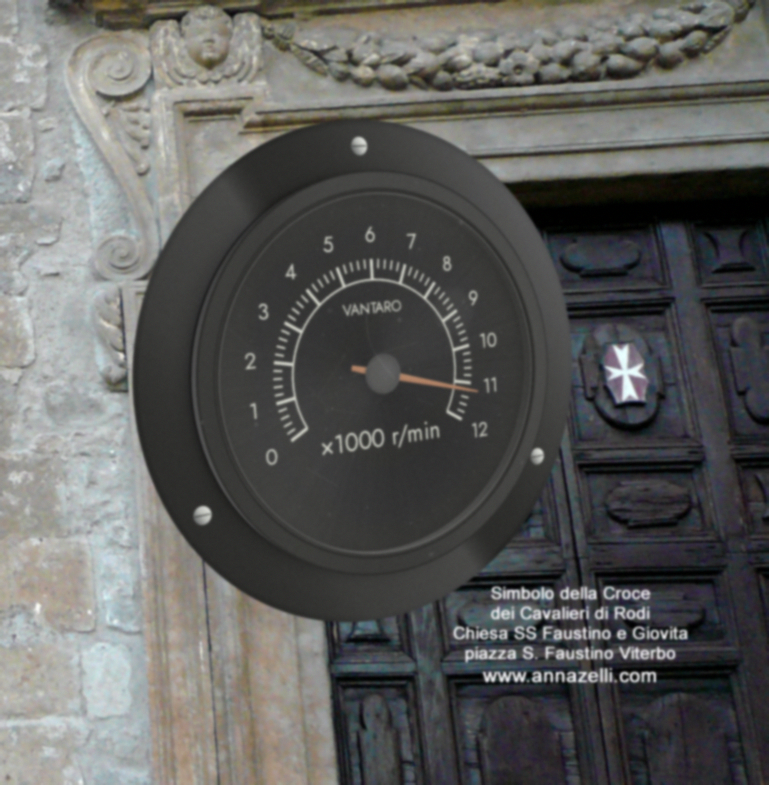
{"value": 11200, "unit": "rpm"}
